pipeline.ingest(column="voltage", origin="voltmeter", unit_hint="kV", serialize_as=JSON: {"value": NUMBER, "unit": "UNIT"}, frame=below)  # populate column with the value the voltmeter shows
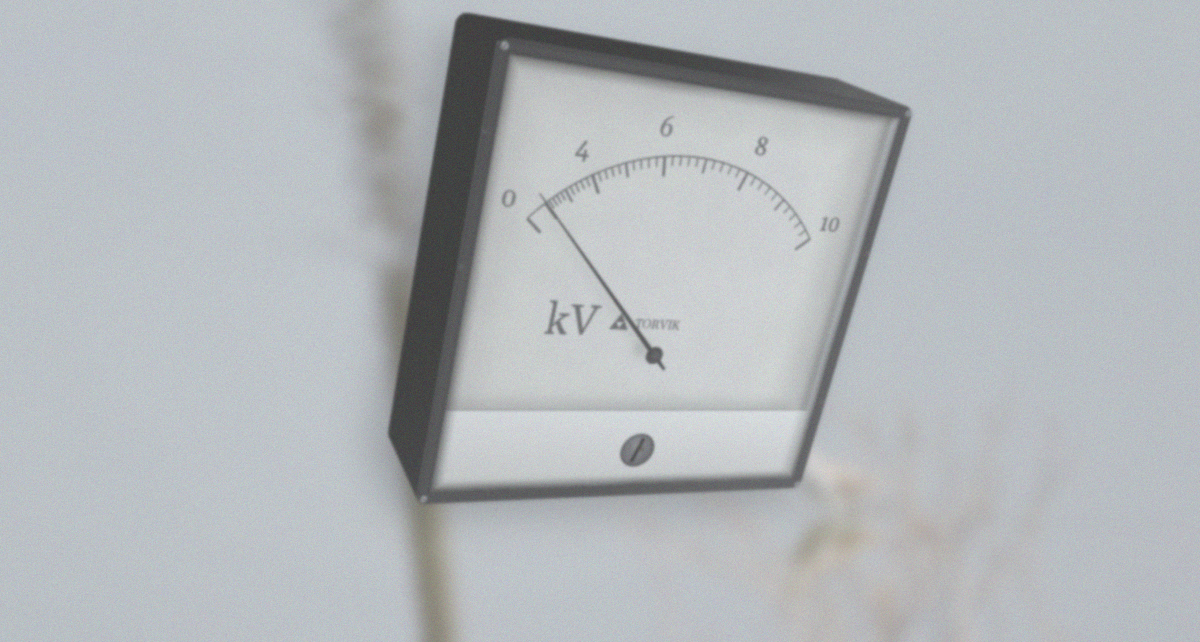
{"value": 2, "unit": "kV"}
